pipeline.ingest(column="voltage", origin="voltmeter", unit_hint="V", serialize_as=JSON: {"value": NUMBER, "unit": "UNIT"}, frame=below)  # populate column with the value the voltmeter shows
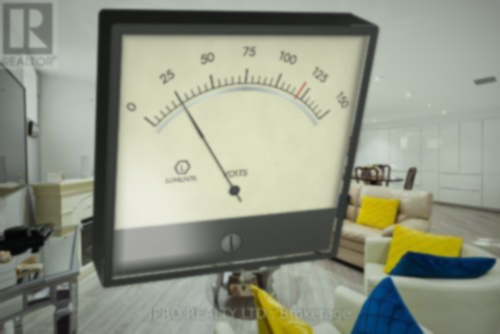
{"value": 25, "unit": "V"}
